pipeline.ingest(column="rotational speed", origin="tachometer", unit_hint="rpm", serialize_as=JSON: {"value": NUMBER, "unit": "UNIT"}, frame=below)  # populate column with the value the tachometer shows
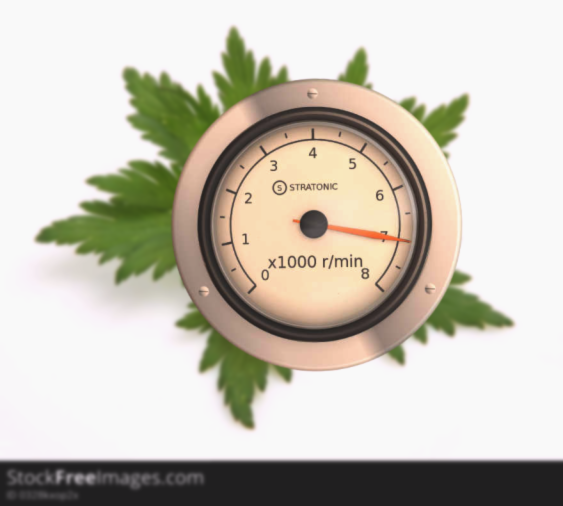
{"value": 7000, "unit": "rpm"}
